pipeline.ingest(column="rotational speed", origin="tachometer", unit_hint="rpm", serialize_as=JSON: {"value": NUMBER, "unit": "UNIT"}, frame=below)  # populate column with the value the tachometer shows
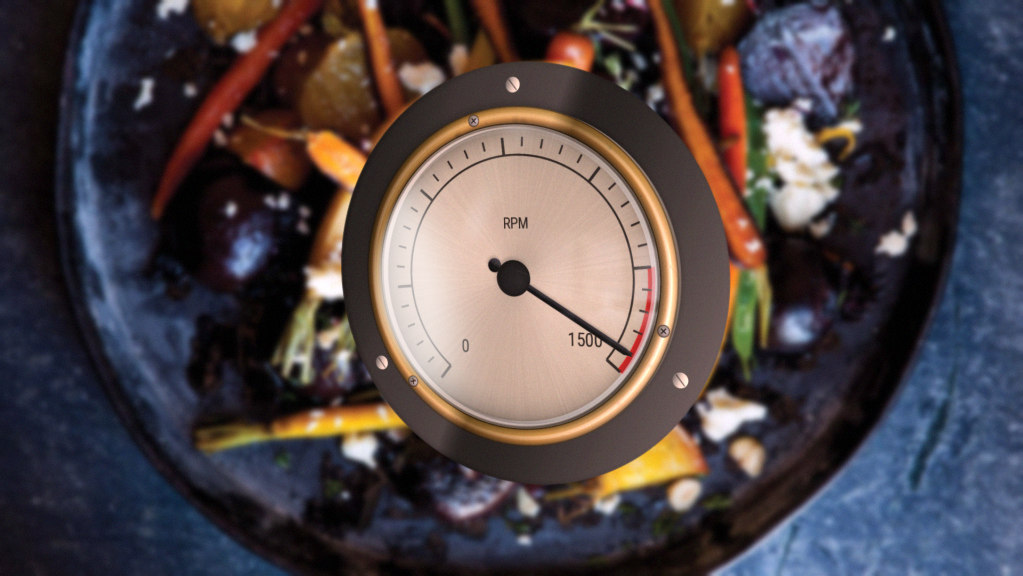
{"value": 1450, "unit": "rpm"}
